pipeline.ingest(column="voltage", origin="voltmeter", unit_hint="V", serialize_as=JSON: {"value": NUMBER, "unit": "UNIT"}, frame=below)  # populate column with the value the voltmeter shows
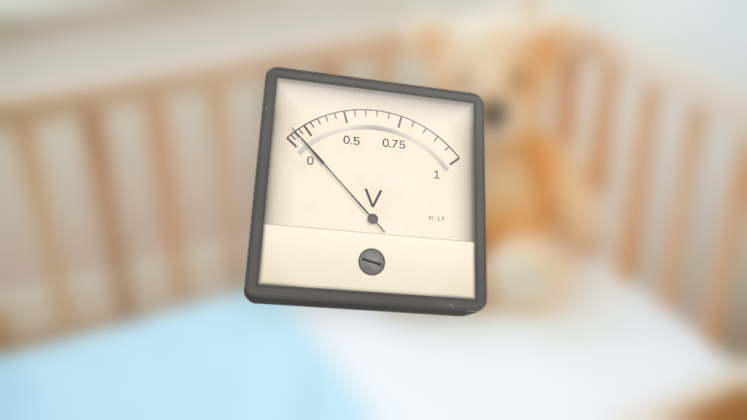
{"value": 0.15, "unit": "V"}
